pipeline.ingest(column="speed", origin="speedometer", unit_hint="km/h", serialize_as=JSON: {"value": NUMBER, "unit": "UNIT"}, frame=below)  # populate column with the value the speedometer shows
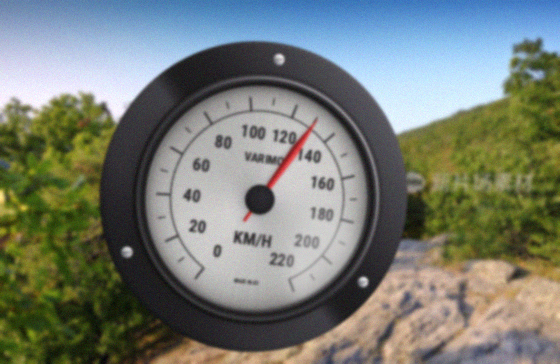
{"value": 130, "unit": "km/h"}
